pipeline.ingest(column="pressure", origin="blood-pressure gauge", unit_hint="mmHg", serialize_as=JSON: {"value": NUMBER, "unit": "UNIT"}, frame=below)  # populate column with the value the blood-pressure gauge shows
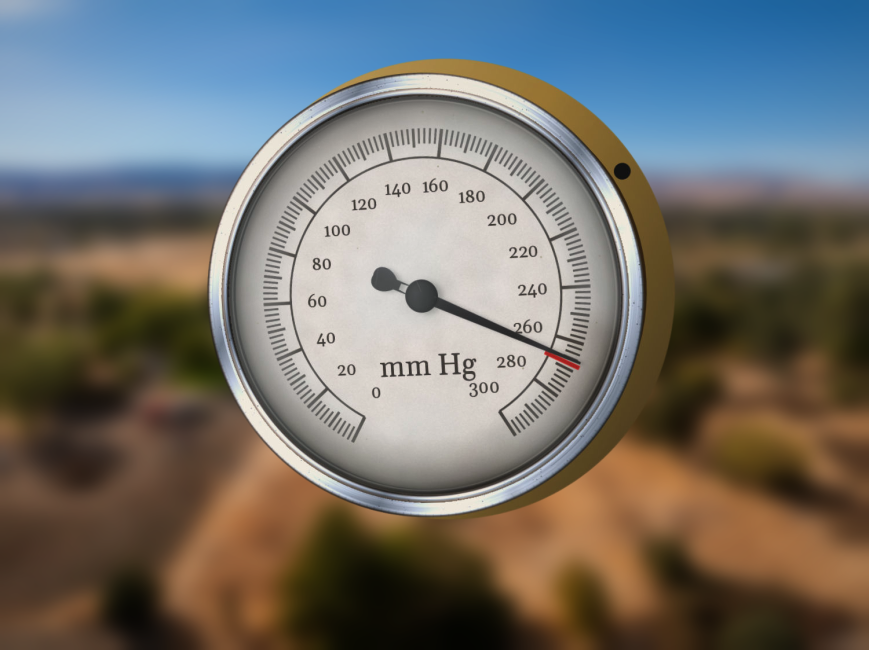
{"value": 266, "unit": "mmHg"}
